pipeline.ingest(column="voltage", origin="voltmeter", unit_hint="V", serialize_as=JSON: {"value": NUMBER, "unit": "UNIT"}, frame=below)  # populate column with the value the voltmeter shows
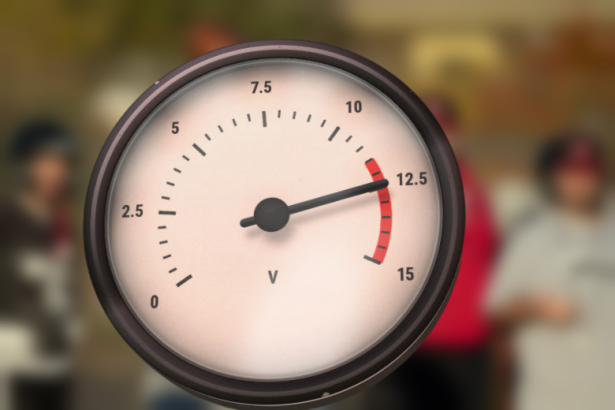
{"value": 12.5, "unit": "V"}
